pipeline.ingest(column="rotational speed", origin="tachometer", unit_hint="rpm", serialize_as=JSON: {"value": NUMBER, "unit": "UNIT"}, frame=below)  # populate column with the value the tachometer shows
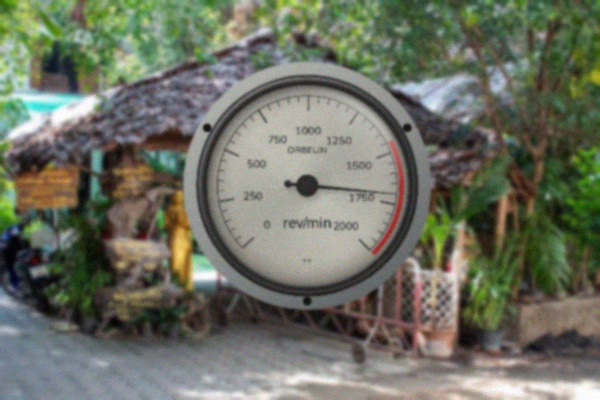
{"value": 1700, "unit": "rpm"}
